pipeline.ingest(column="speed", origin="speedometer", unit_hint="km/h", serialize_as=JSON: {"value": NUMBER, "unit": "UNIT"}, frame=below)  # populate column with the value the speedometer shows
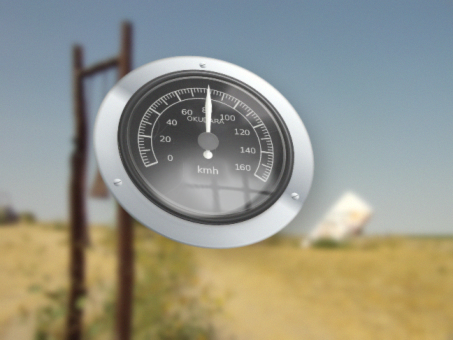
{"value": 80, "unit": "km/h"}
